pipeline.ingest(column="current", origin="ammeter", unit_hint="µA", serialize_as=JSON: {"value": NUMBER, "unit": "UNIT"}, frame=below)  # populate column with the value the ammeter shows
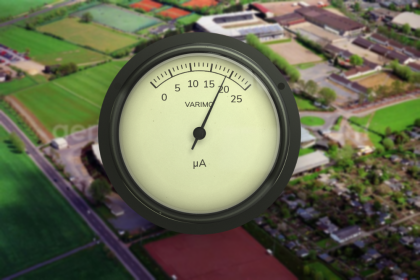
{"value": 19, "unit": "µA"}
